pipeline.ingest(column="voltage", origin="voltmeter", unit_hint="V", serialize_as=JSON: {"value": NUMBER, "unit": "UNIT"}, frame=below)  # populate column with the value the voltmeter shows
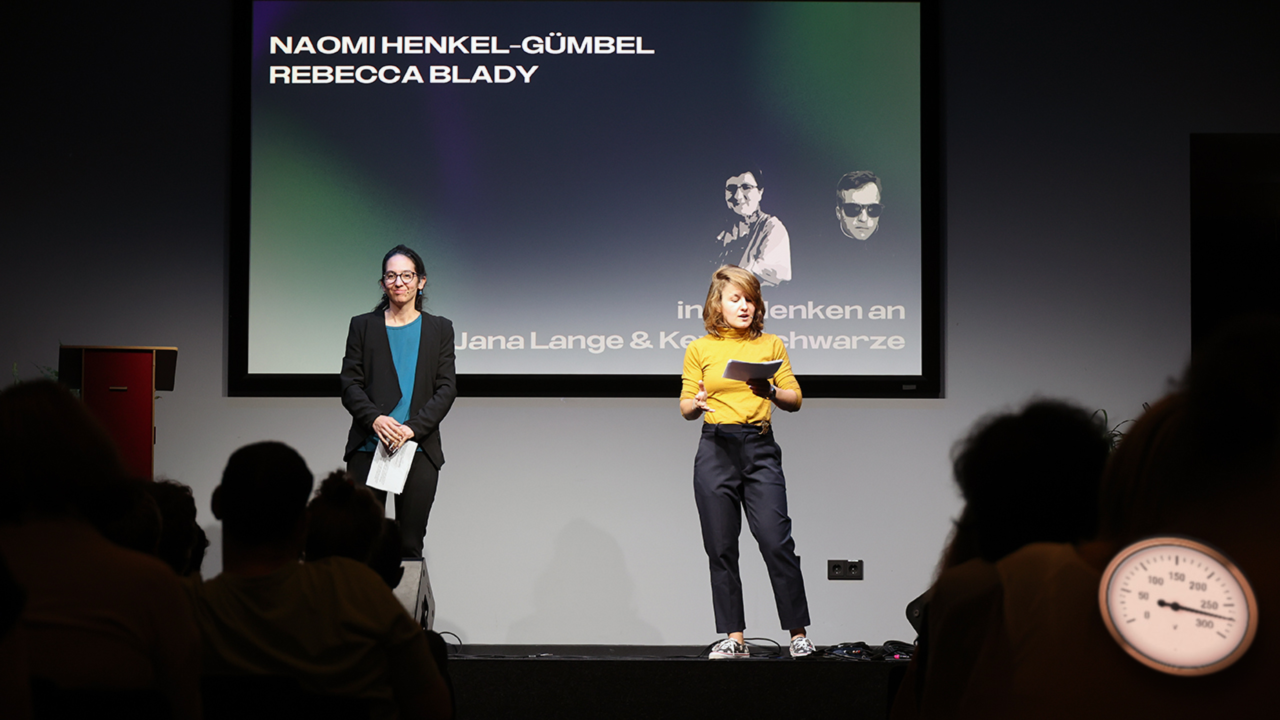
{"value": 270, "unit": "V"}
